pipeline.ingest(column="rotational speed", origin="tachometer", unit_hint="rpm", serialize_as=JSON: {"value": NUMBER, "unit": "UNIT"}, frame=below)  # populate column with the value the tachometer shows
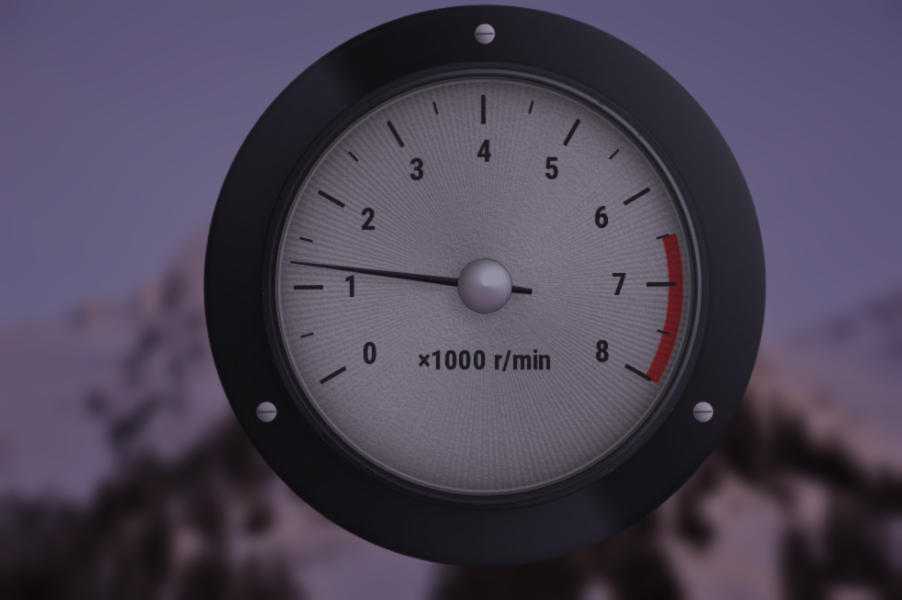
{"value": 1250, "unit": "rpm"}
